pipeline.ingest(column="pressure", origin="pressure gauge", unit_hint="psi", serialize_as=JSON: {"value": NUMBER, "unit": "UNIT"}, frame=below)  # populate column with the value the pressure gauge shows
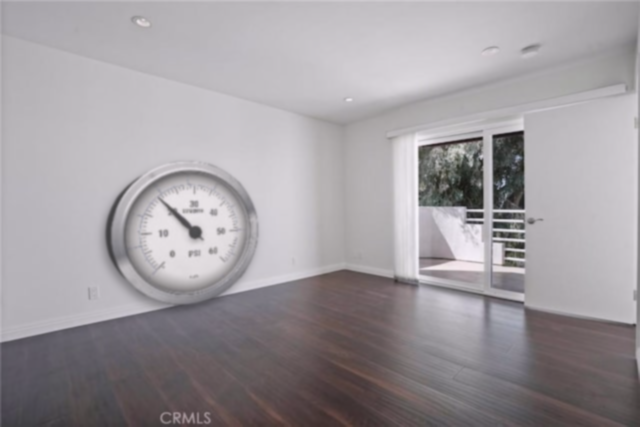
{"value": 20, "unit": "psi"}
